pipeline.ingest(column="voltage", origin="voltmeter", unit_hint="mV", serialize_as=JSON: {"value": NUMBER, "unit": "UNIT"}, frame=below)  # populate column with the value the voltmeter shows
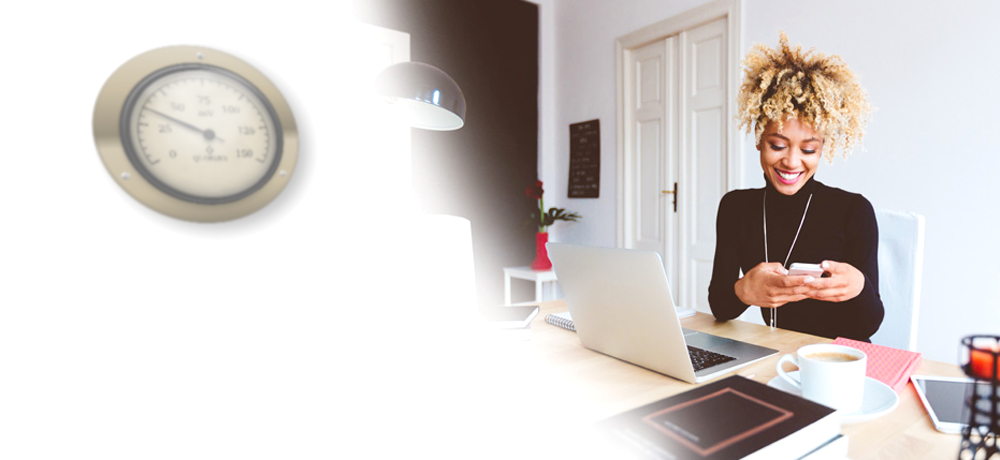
{"value": 35, "unit": "mV"}
